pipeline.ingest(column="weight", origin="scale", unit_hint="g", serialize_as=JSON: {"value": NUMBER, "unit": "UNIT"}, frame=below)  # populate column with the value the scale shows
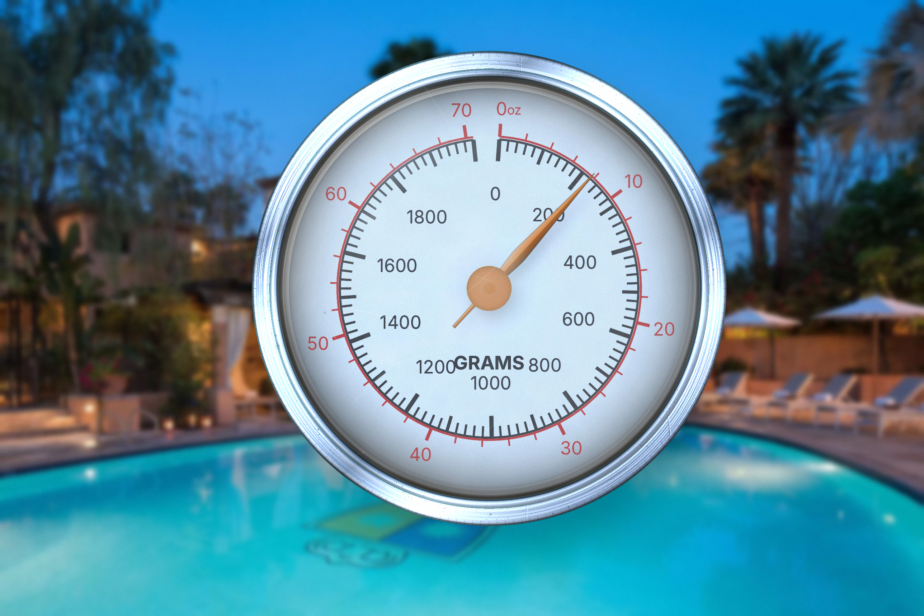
{"value": 220, "unit": "g"}
